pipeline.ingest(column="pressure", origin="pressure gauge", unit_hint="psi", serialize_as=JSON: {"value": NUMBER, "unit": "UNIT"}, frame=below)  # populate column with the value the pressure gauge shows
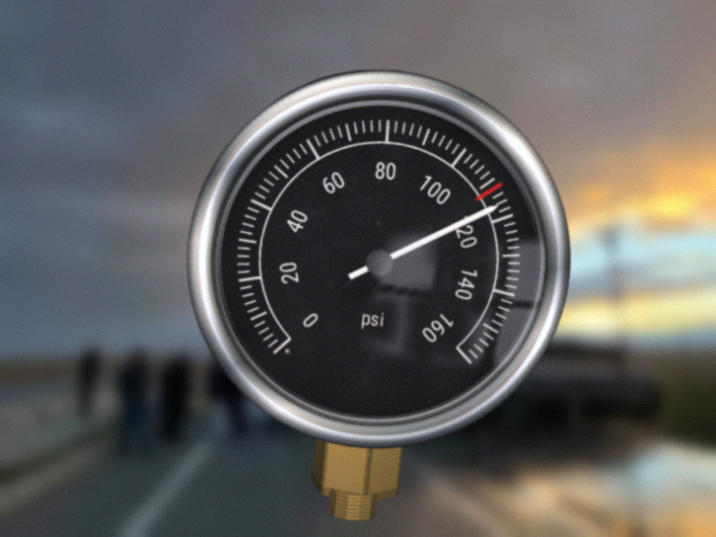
{"value": 116, "unit": "psi"}
